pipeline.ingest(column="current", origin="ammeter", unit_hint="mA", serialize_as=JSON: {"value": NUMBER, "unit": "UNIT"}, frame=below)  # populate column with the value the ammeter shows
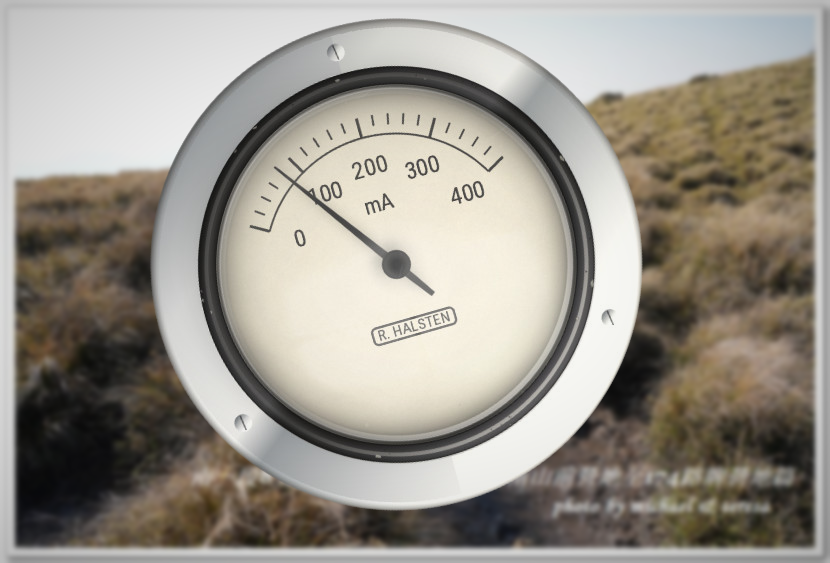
{"value": 80, "unit": "mA"}
